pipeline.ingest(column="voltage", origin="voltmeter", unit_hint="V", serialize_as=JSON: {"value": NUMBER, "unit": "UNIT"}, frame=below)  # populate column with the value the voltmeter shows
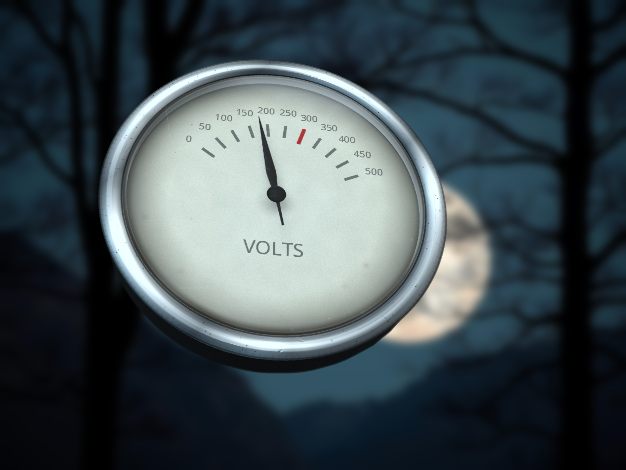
{"value": 175, "unit": "V"}
